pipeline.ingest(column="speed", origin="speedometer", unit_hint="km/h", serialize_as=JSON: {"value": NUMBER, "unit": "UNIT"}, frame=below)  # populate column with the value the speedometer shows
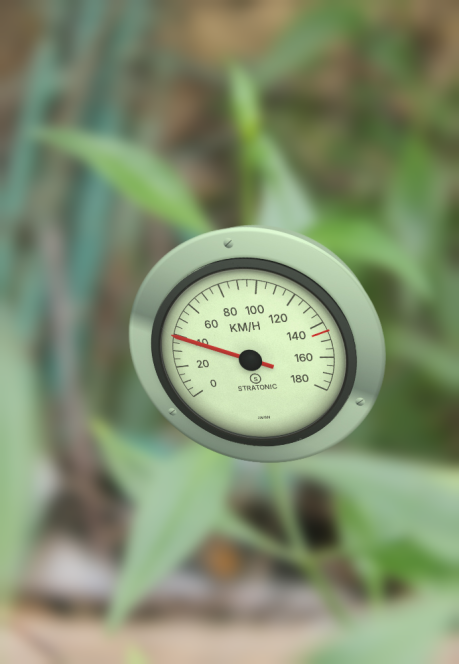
{"value": 40, "unit": "km/h"}
